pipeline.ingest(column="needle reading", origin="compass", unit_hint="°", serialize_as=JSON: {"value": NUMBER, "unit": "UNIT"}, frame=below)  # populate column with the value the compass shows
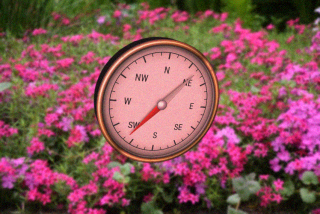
{"value": 220, "unit": "°"}
